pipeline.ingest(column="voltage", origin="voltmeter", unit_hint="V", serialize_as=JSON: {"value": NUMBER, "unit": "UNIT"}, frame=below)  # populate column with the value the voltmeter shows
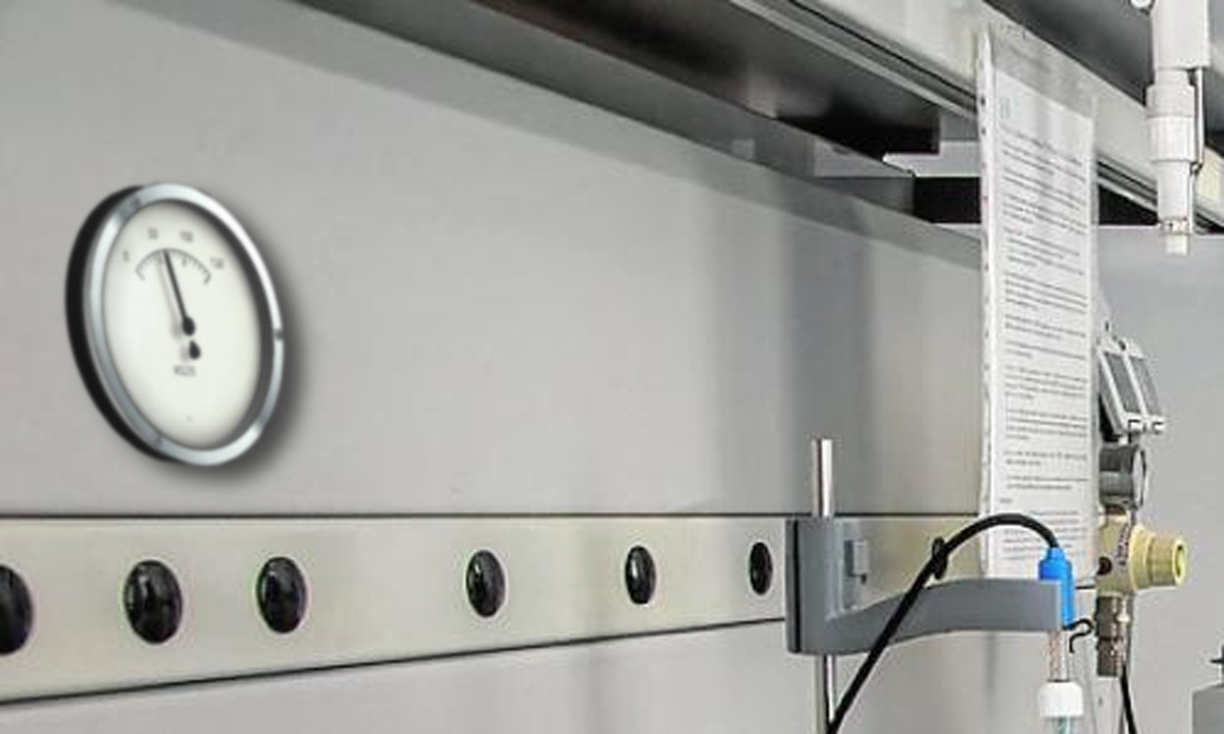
{"value": 50, "unit": "V"}
